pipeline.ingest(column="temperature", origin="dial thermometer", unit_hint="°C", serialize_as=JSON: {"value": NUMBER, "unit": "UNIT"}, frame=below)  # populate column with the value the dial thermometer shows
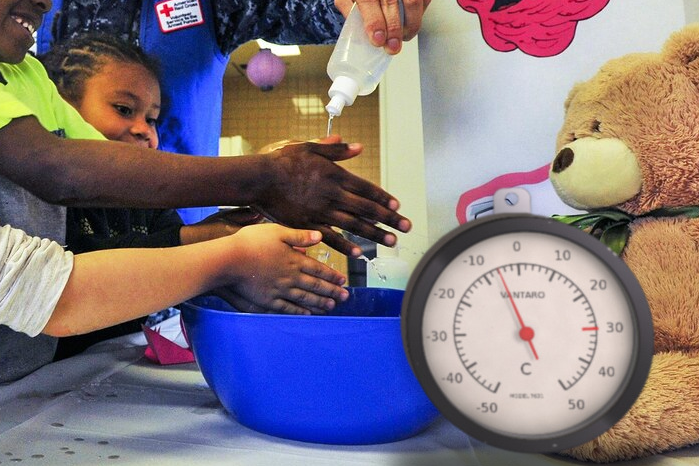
{"value": -6, "unit": "°C"}
